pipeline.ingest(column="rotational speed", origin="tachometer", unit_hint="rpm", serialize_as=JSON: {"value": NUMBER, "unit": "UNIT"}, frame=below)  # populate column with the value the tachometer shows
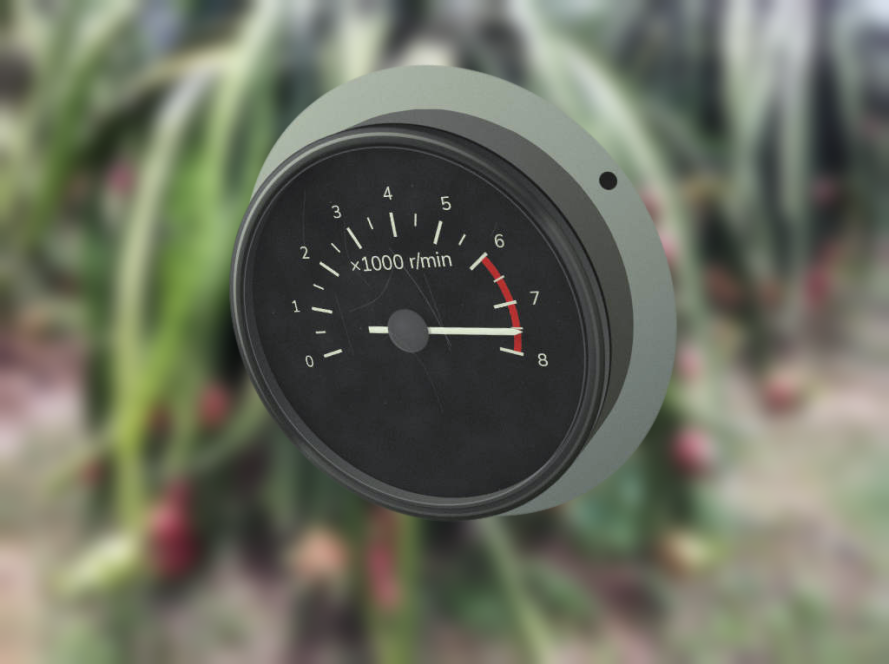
{"value": 7500, "unit": "rpm"}
